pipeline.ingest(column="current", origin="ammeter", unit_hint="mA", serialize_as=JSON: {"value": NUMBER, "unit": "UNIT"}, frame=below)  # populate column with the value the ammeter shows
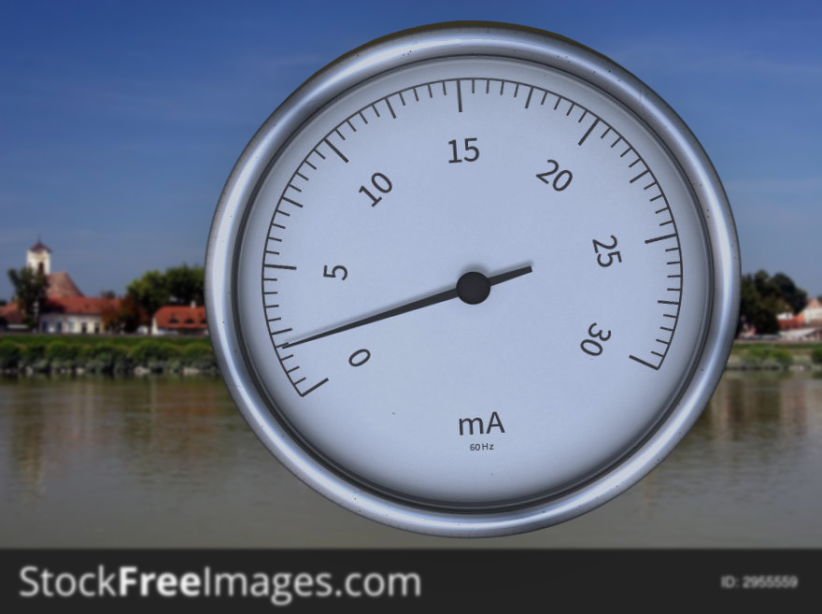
{"value": 2, "unit": "mA"}
